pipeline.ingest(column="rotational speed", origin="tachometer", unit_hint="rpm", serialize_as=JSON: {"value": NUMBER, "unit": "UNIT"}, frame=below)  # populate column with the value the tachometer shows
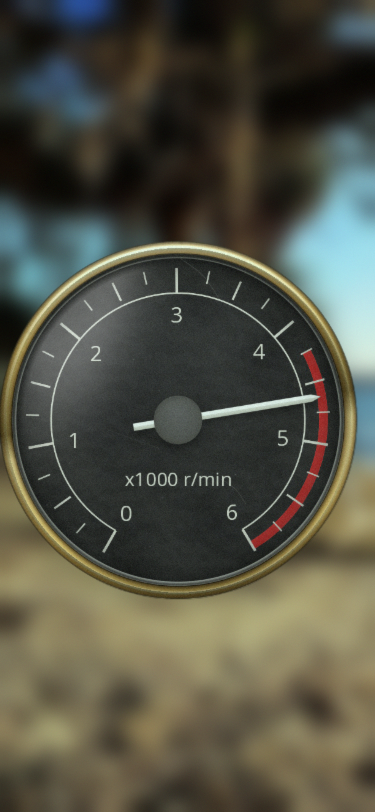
{"value": 4625, "unit": "rpm"}
